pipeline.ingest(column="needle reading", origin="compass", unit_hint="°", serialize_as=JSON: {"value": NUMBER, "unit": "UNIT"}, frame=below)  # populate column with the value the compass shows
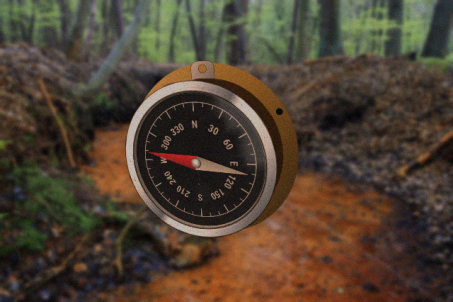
{"value": 280, "unit": "°"}
